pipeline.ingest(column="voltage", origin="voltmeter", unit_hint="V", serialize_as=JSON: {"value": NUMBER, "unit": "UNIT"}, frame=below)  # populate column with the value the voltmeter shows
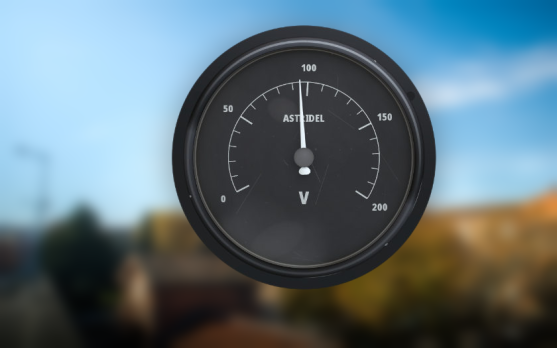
{"value": 95, "unit": "V"}
